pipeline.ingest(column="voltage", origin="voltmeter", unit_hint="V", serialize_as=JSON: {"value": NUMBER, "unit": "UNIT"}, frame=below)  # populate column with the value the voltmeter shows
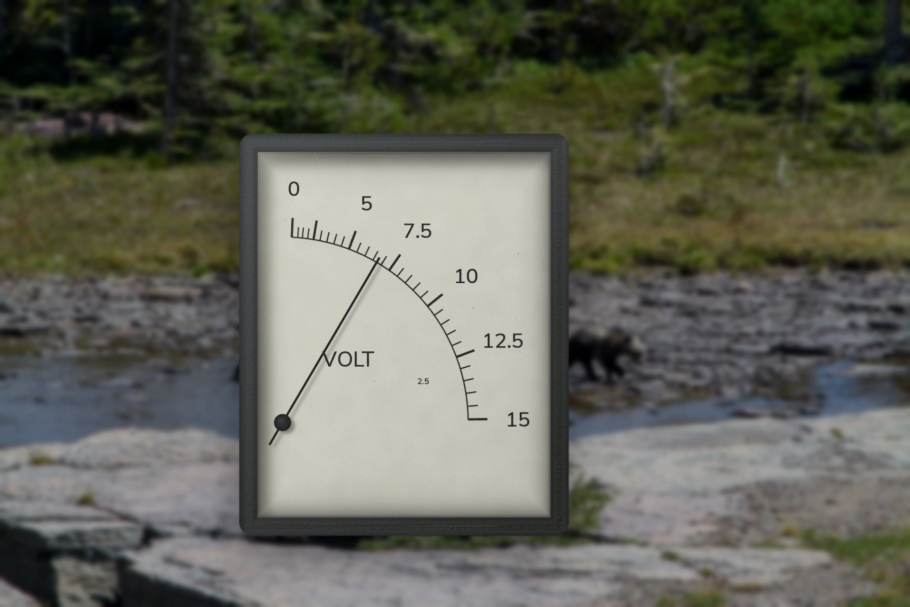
{"value": 6.75, "unit": "V"}
